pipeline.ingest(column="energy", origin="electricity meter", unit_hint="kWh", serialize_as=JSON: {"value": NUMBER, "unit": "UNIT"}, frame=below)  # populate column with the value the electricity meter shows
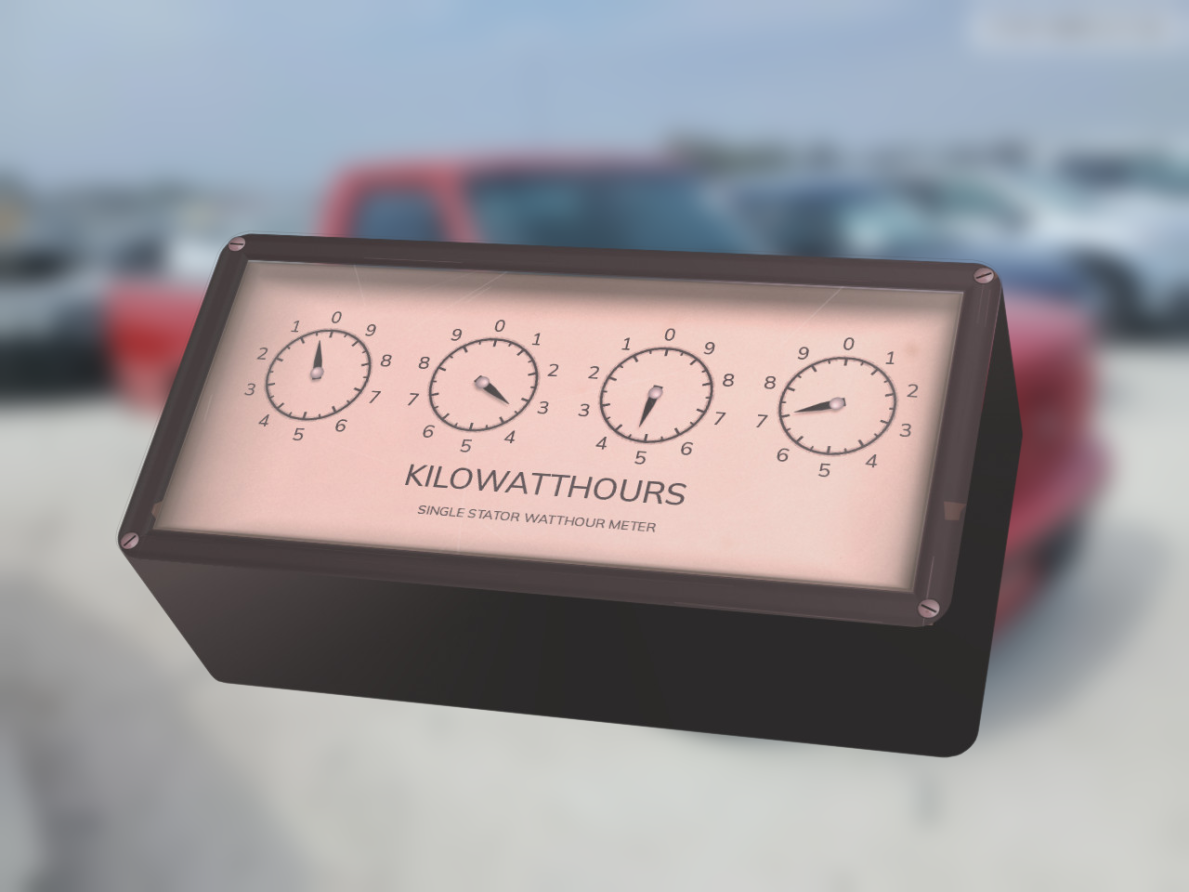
{"value": 347, "unit": "kWh"}
